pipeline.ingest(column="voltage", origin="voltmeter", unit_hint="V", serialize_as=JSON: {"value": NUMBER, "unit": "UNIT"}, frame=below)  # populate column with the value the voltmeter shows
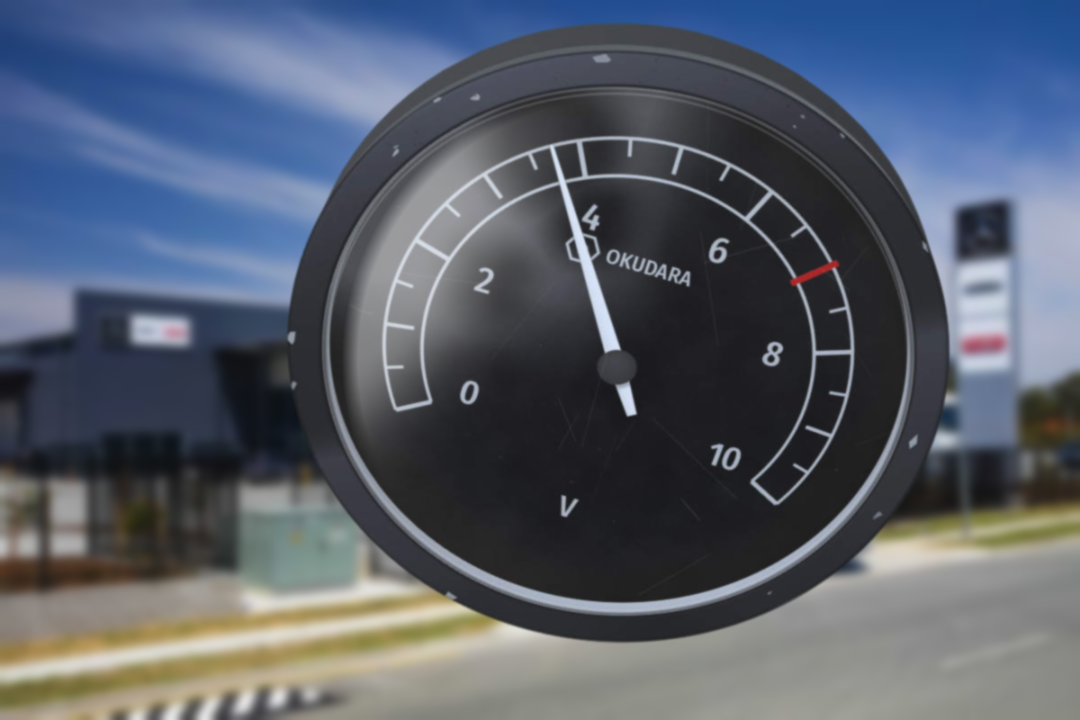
{"value": 3.75, "unit": "V"}
